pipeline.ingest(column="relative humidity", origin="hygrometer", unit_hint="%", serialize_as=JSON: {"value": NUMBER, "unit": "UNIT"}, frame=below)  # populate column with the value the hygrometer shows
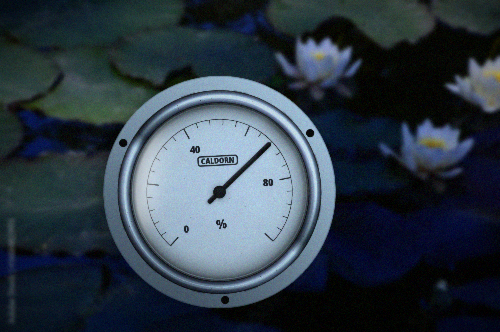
{"value": 68, "unit": "%"}
